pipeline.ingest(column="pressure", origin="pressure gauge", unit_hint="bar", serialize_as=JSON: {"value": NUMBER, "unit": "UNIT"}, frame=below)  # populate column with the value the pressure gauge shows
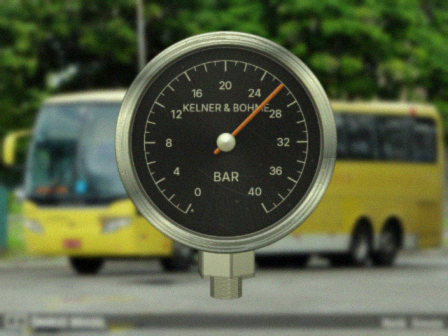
{"value": 26, "unit": "bar"}
